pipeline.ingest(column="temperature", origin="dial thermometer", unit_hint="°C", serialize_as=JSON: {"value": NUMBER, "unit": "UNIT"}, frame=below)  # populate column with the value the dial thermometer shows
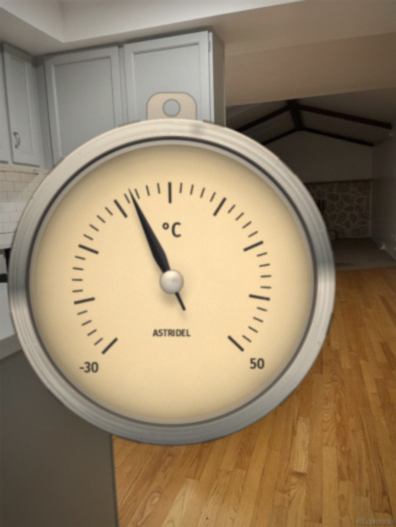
{"value": 3, "unit": "°C"}
